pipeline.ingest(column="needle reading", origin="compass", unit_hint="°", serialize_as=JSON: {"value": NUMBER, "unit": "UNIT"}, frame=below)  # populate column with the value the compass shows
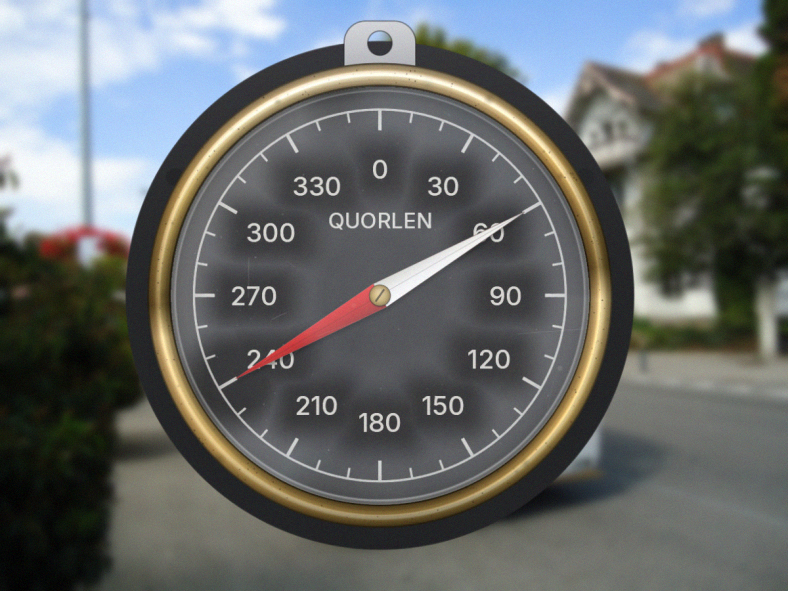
{"value": 240, "unit": "°"}
